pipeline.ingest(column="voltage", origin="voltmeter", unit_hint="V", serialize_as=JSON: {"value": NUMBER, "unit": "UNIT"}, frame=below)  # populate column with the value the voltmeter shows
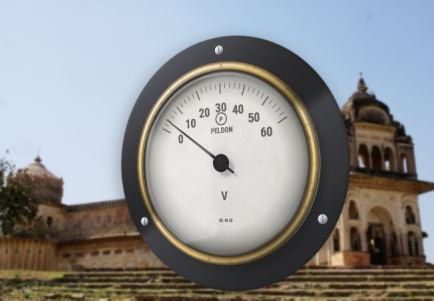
{"value": 4, "unit": "V"}
